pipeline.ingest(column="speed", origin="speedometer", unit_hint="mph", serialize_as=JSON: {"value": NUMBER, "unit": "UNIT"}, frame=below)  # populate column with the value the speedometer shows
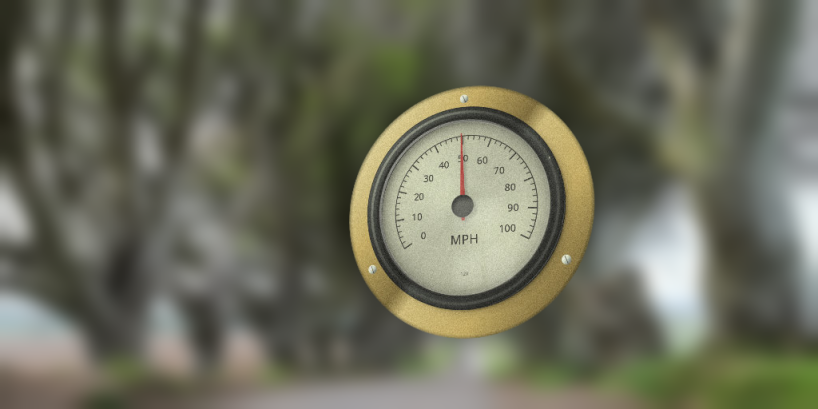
{"value": 50, "unit": "mph"}
